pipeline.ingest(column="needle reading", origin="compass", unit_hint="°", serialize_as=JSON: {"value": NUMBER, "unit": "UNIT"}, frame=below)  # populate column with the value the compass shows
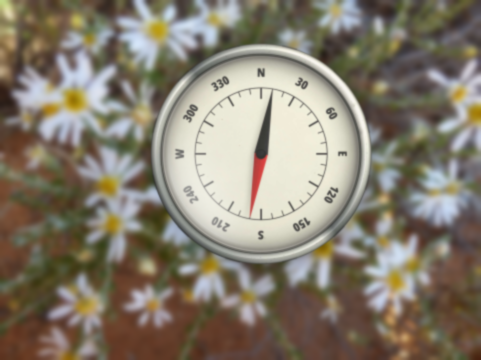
{"value": 190, "unit": "°"}
